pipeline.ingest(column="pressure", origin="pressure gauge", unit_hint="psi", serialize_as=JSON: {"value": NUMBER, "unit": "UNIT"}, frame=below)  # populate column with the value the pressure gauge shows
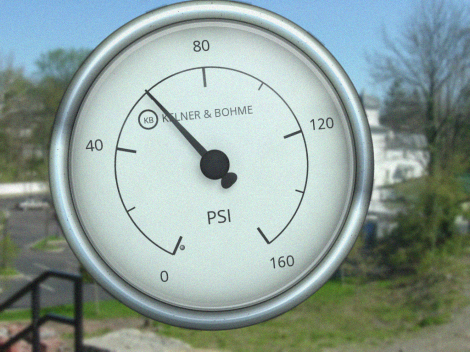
{"value": 60, "unit": "psi"}
